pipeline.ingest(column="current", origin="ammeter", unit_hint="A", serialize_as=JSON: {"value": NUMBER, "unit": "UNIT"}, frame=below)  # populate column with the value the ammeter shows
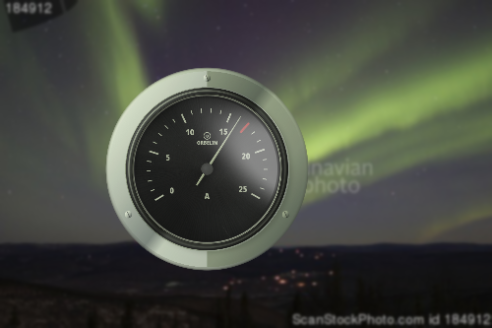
{"value": 16, "unit": "A"}
